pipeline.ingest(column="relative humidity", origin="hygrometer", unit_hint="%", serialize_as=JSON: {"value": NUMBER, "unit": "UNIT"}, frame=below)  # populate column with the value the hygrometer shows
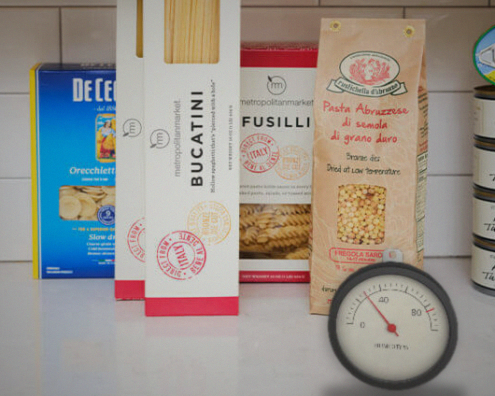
{"value": 28, "unit": "%"}
